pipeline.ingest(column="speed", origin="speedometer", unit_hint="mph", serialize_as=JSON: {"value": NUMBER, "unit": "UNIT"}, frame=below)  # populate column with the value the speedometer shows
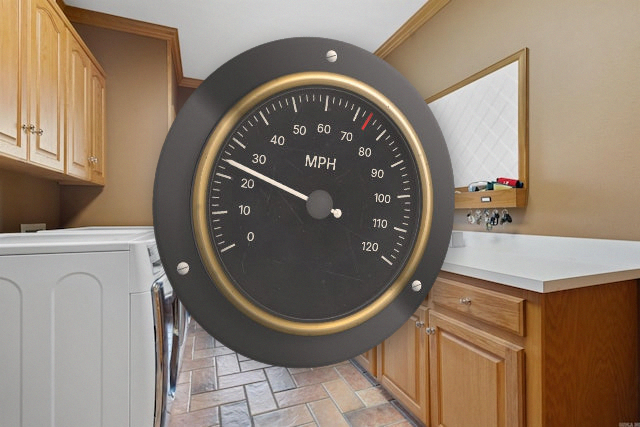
{"value": 24, "unit": "mph"}
